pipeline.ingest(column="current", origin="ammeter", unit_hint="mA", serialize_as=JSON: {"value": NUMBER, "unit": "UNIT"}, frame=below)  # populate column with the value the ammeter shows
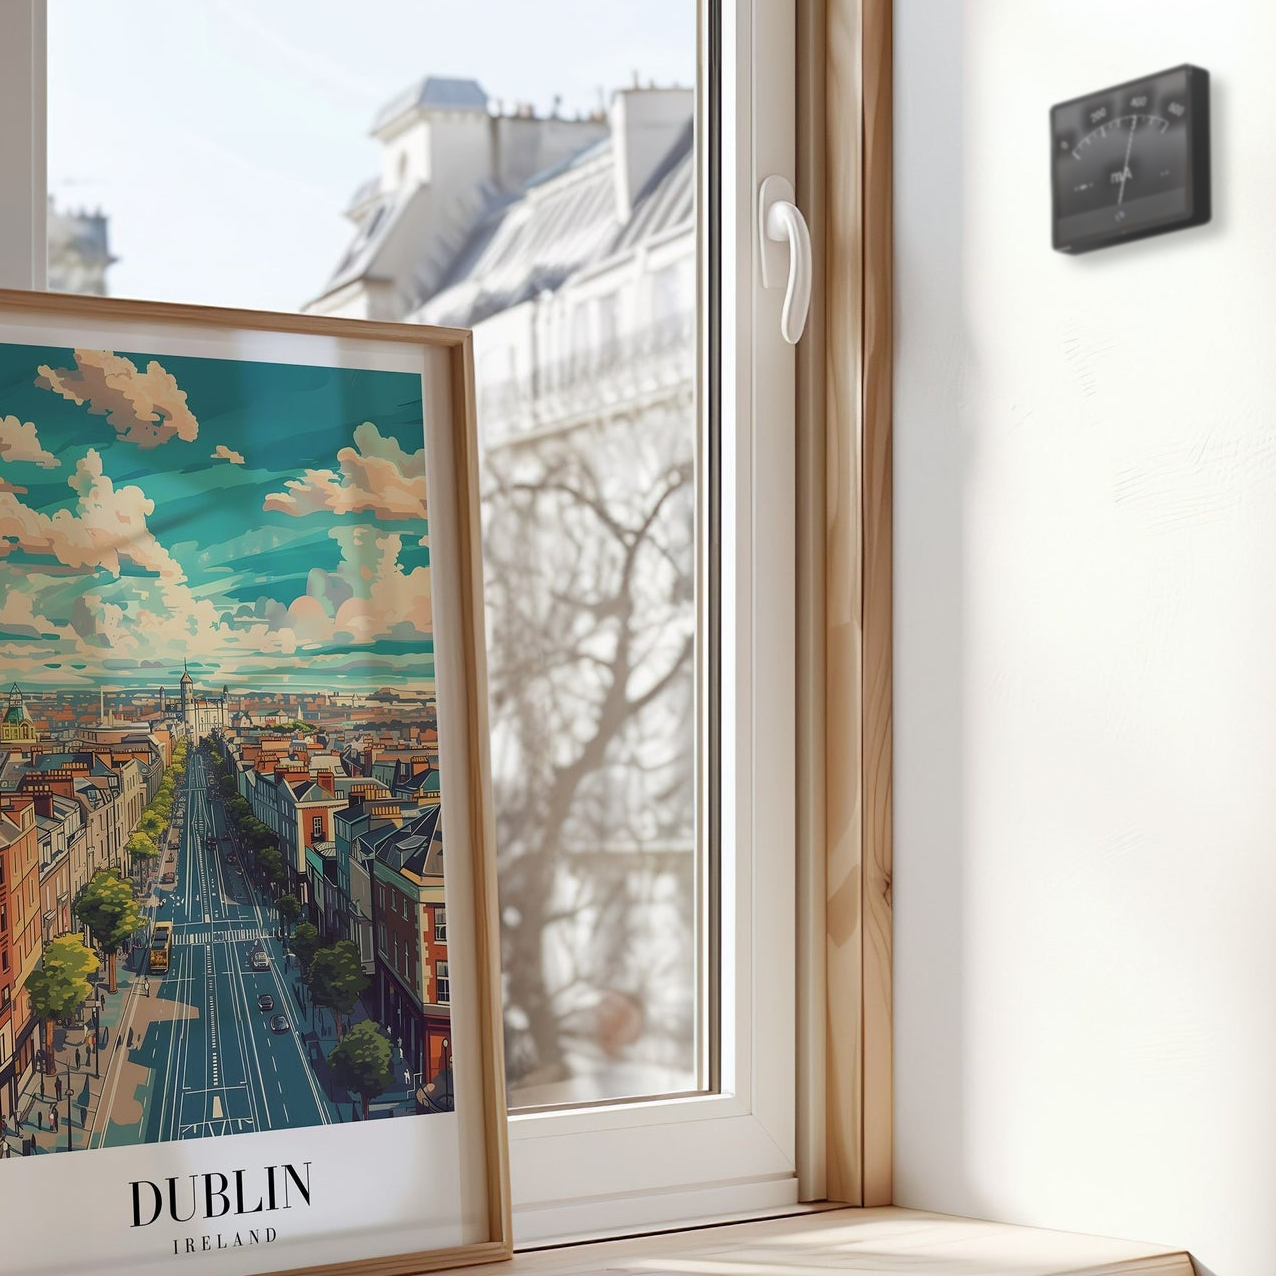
{"value": 400, "unit": "mA"}
